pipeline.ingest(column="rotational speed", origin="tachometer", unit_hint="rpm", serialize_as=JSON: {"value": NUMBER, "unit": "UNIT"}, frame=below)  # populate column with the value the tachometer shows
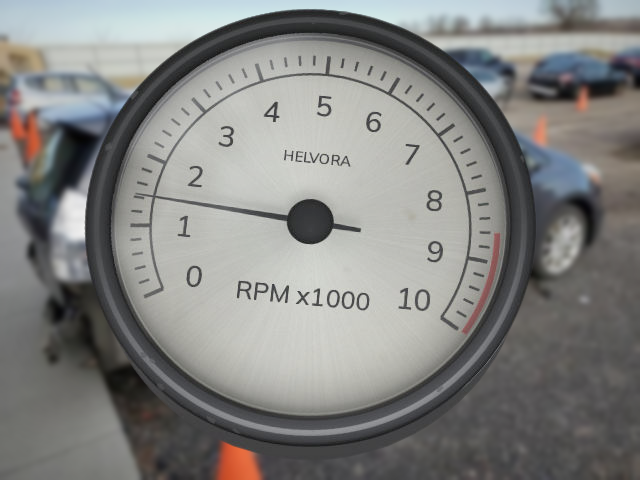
{"value": 1400, "unit": "rpm"}
